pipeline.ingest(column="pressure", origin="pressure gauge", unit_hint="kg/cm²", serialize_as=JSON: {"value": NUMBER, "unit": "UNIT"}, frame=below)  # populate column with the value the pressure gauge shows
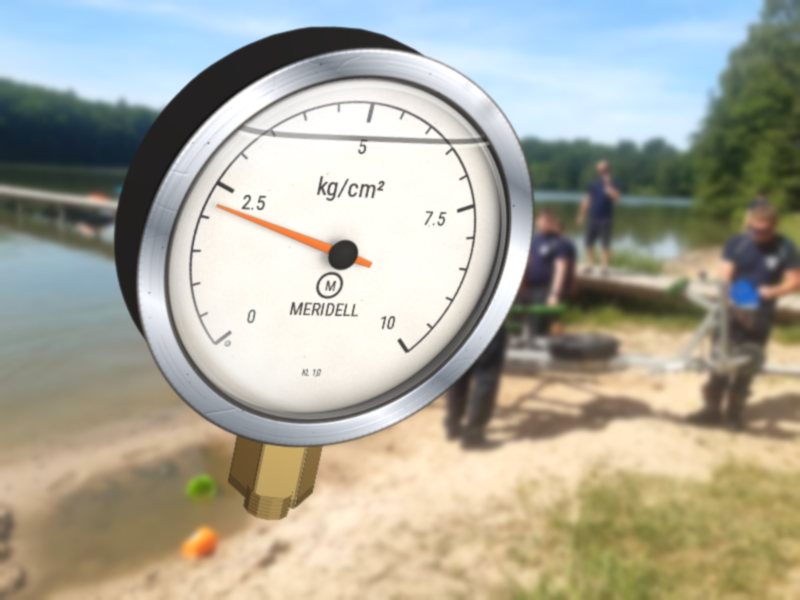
{"value": 2.25, "unit": "kg/cm²"}
